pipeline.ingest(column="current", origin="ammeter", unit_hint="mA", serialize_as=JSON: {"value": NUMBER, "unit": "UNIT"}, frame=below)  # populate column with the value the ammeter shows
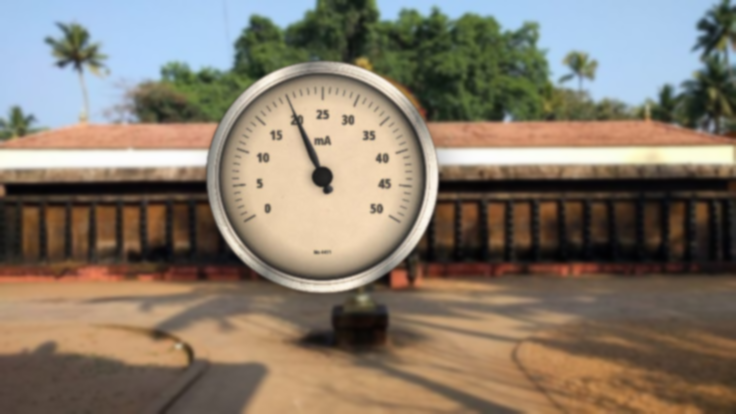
{"value": 20, "unit": "mA"}
